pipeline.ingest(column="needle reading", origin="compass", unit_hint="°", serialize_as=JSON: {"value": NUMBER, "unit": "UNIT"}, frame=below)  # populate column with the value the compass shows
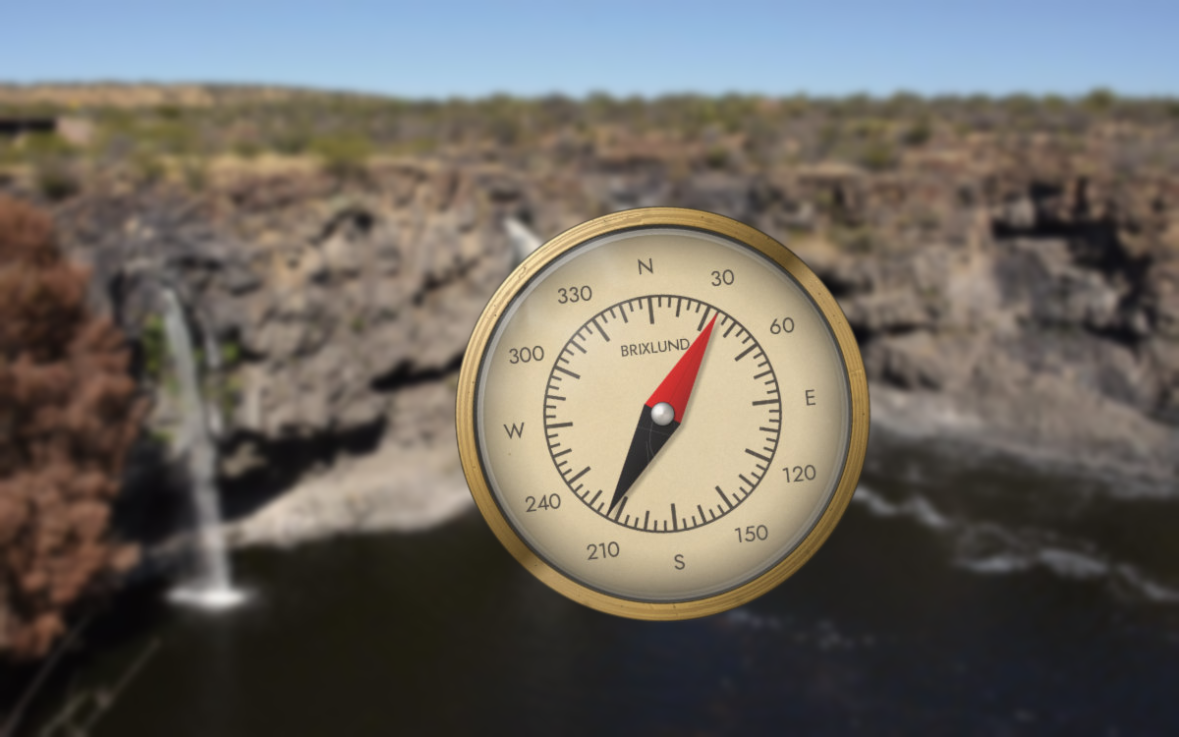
{"value": 35, "unit": "°"}
